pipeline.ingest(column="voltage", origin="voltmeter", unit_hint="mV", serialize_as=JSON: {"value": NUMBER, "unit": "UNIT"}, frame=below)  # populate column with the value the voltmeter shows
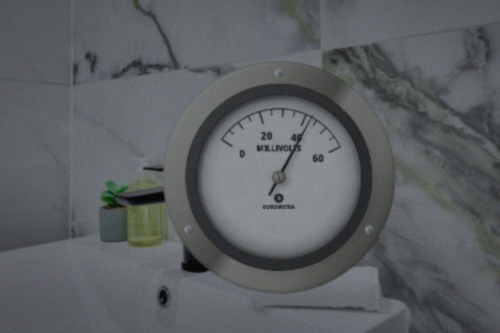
{"value": 42.5, "unit": "mV"}
